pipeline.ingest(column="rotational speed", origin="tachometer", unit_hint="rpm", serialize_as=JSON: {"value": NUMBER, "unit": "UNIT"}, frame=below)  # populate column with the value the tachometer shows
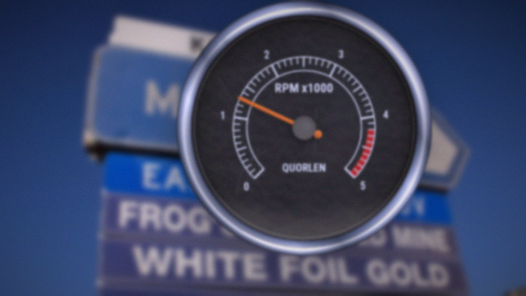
{"value": 1300, "unit": "rpm"}
